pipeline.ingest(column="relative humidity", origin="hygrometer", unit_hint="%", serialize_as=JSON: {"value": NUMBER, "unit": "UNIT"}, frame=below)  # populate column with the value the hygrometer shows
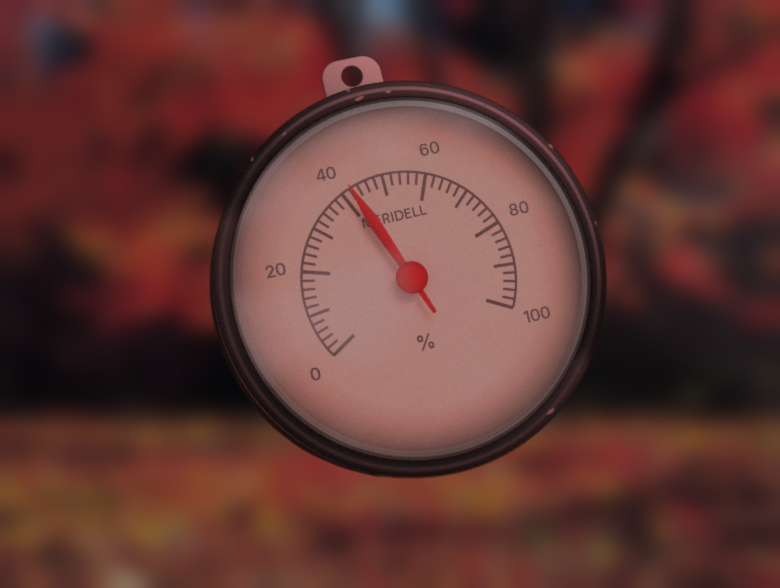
{"value": 42, "unit": "%"}
